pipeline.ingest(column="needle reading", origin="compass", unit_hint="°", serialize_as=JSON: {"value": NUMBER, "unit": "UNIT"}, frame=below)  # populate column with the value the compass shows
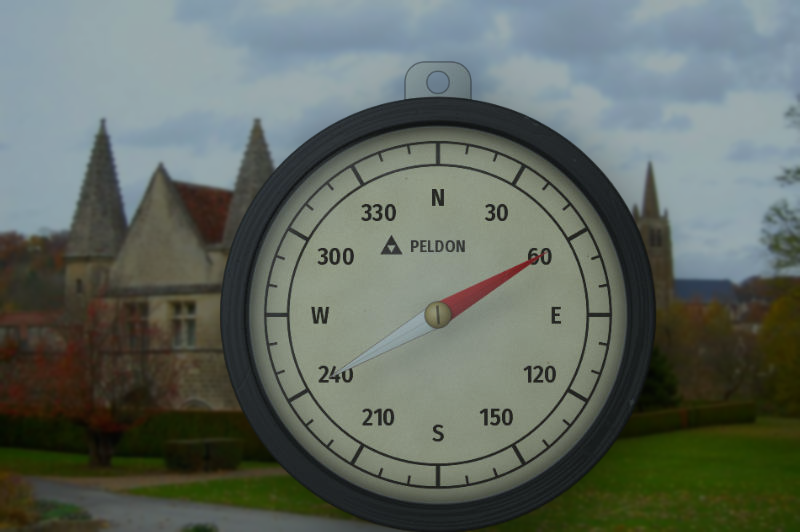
{"value": 60, "unit": "°"}
